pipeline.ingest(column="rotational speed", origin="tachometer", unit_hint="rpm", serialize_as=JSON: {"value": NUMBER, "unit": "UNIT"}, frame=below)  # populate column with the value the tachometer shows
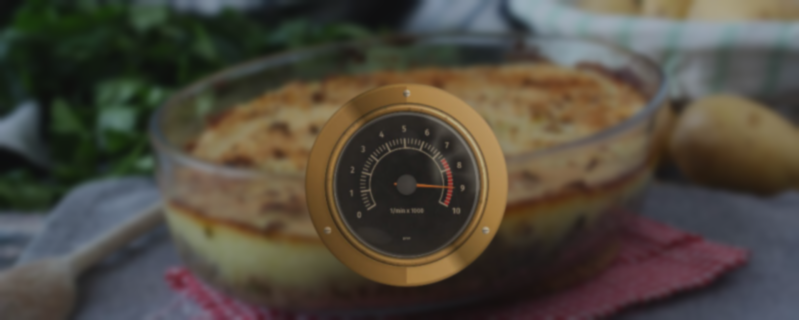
{"value": 9000, "unit": "rpm"}
